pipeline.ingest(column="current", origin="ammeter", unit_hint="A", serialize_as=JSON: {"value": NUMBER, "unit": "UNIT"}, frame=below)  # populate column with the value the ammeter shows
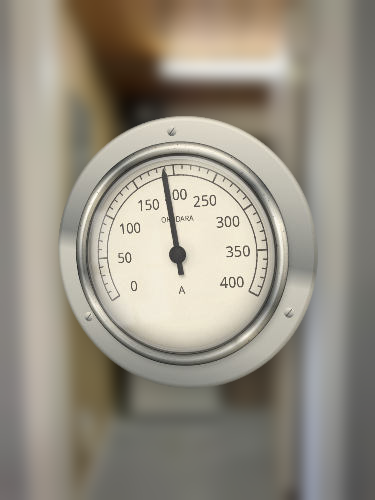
{"value": 190, "unit": "A"}
